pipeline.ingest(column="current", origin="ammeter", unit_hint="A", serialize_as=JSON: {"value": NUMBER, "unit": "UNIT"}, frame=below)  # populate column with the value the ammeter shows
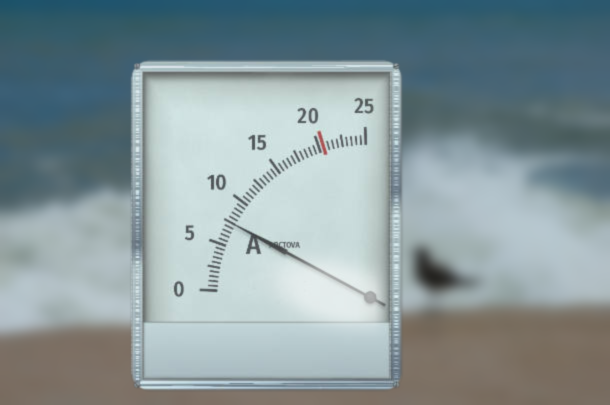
{"value": 7.5, "unit": "A"}
